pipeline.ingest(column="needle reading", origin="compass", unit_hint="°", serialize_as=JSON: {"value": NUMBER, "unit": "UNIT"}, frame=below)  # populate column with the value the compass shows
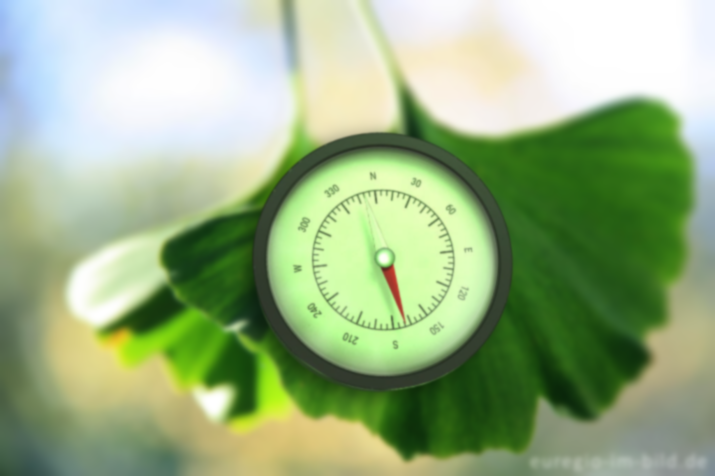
{"value": 170, "unit": "°"}
